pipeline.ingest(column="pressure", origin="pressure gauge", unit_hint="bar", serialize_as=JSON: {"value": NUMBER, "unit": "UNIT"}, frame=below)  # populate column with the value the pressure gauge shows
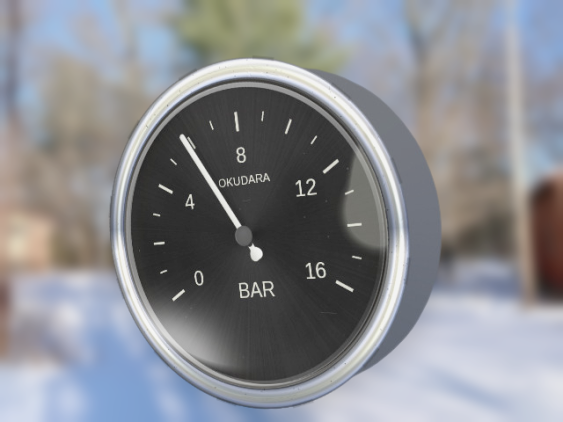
{"value": 6, "unit": "bar"}
